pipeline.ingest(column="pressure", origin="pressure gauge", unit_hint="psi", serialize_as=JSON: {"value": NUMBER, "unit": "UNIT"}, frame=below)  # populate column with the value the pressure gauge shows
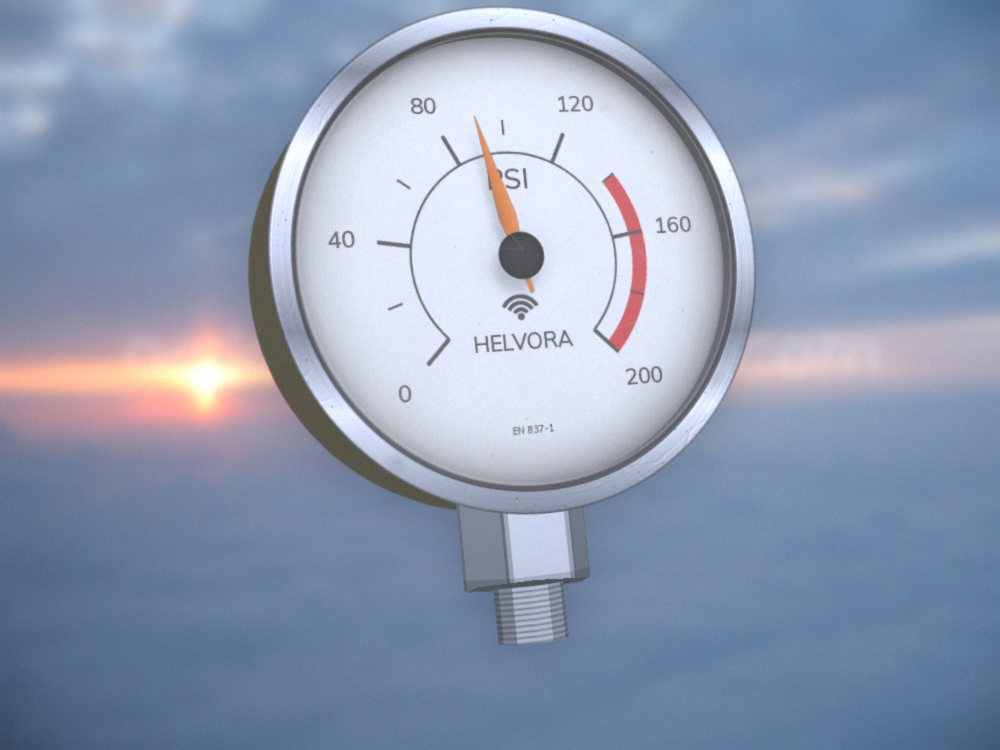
{"value": 90, "unit": "psi"}
